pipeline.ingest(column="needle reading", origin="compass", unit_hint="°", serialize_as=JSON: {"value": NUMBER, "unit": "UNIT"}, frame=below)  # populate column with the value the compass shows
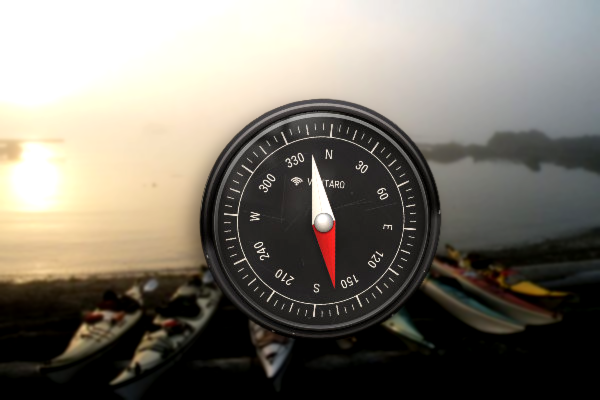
{"value": 165, "unit": "°"}
